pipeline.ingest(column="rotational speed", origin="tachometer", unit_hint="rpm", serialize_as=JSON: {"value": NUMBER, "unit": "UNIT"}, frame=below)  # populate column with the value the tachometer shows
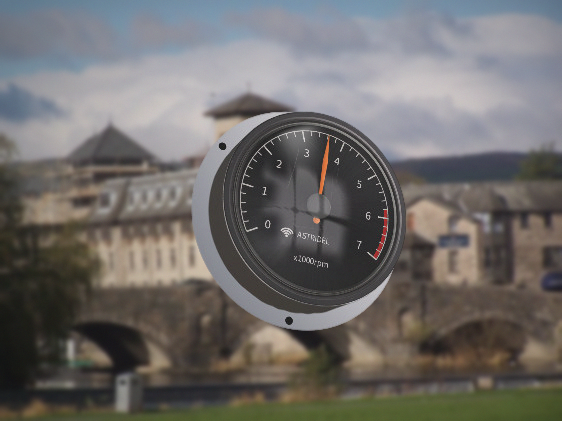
{"value": 3600, "unit": "rpm"}
